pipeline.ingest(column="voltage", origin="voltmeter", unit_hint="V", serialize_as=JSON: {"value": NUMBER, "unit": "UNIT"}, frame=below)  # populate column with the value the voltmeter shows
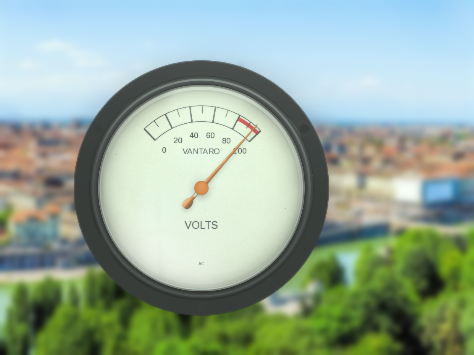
{"value": 95, "unit": "V"}
